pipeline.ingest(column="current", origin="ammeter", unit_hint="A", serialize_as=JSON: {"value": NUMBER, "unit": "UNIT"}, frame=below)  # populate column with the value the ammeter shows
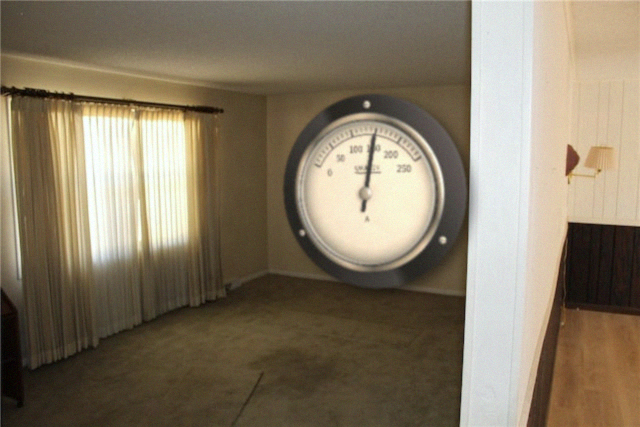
{"value": 150, "unit": "A"}
